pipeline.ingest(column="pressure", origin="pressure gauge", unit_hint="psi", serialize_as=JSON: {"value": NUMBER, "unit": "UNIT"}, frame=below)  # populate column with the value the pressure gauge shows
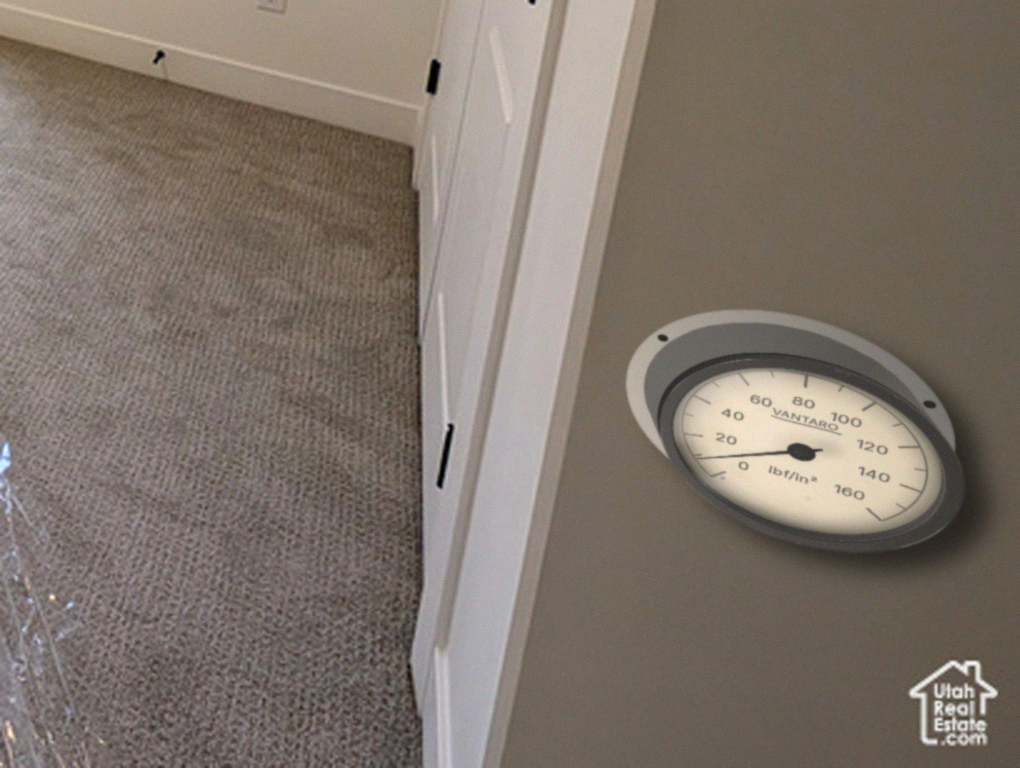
{"value": 10, "unit": "psi"}
